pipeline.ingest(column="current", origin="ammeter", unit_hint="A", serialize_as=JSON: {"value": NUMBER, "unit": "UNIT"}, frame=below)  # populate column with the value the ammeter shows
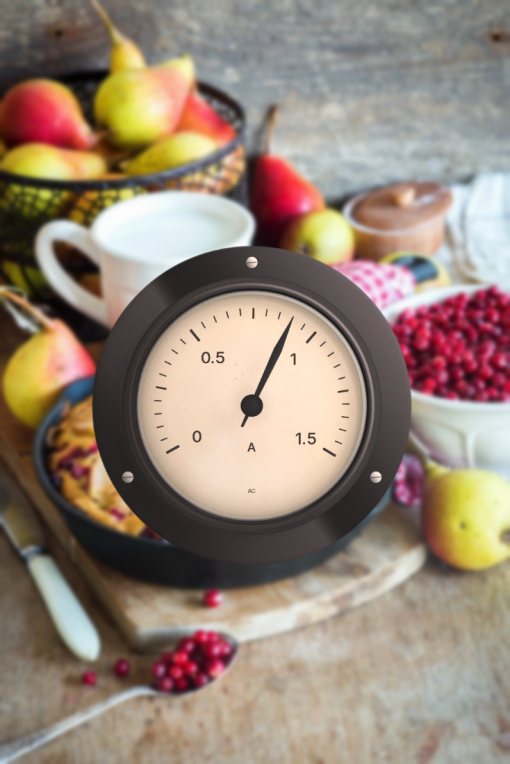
{"value": 0.9, "unit": "A"}
